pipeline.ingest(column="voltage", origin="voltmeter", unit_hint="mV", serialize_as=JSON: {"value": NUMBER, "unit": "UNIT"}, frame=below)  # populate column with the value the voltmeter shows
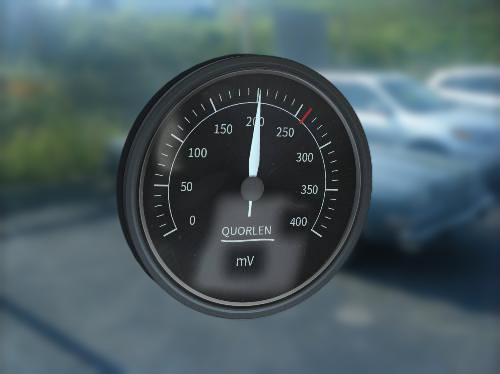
{"value": 200, "unit": "mV"}
